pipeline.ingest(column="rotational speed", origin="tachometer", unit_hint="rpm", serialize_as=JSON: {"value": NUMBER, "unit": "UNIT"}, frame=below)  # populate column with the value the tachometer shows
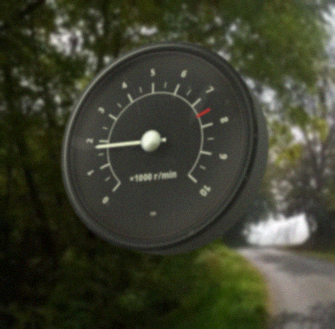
{"value": 1750, "unit": "rpm"}
